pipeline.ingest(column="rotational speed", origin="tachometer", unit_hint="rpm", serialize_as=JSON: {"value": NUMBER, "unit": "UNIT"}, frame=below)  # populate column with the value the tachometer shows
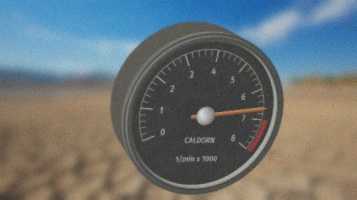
{"value": 6600, "unit": "rpm"}
